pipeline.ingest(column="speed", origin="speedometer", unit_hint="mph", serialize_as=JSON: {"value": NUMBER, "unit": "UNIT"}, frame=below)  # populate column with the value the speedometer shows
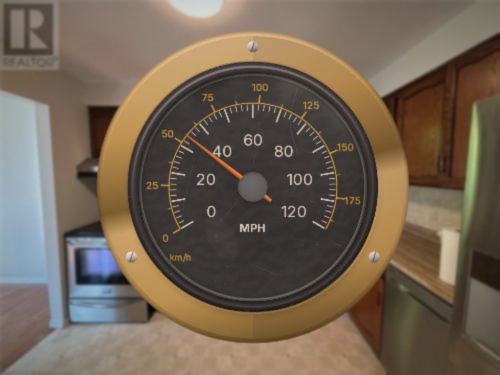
{"value": 34, "unit": "mph"}
